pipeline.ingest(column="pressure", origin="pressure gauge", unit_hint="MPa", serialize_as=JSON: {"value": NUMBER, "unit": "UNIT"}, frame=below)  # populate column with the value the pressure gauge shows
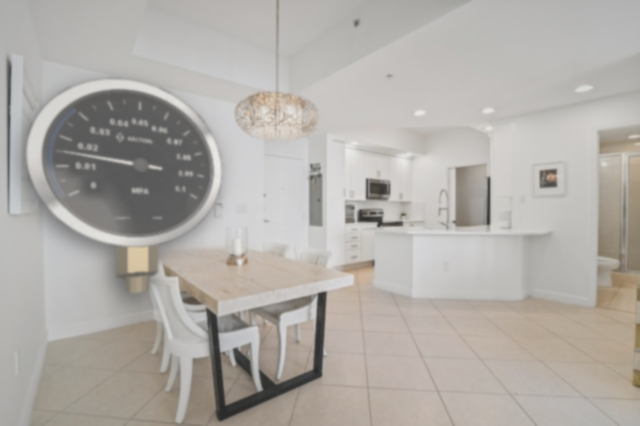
{"value": 0.015, "unit": "MPa"}
